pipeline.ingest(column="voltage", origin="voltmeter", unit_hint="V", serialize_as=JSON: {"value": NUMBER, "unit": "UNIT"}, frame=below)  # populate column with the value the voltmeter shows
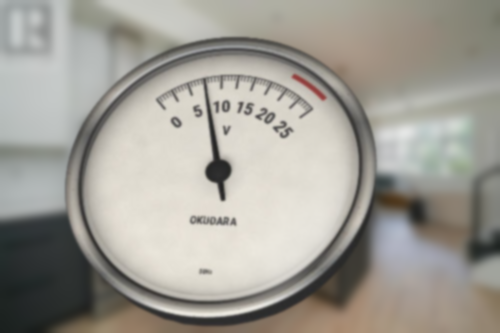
{"value": 7.5, "unit": "V"}
